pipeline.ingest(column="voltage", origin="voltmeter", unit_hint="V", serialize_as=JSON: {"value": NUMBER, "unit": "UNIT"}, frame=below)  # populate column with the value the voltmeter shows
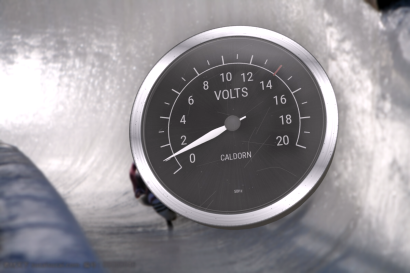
{"value": 1, "unit": "V"}
